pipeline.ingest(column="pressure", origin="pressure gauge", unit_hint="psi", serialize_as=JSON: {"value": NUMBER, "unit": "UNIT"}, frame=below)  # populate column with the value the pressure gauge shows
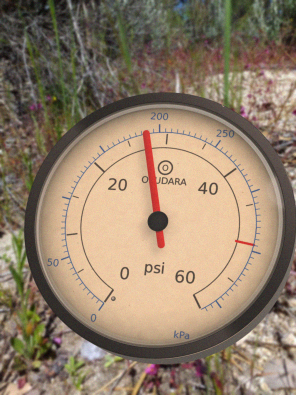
{"value": 27.5, "unit": "psi"}
